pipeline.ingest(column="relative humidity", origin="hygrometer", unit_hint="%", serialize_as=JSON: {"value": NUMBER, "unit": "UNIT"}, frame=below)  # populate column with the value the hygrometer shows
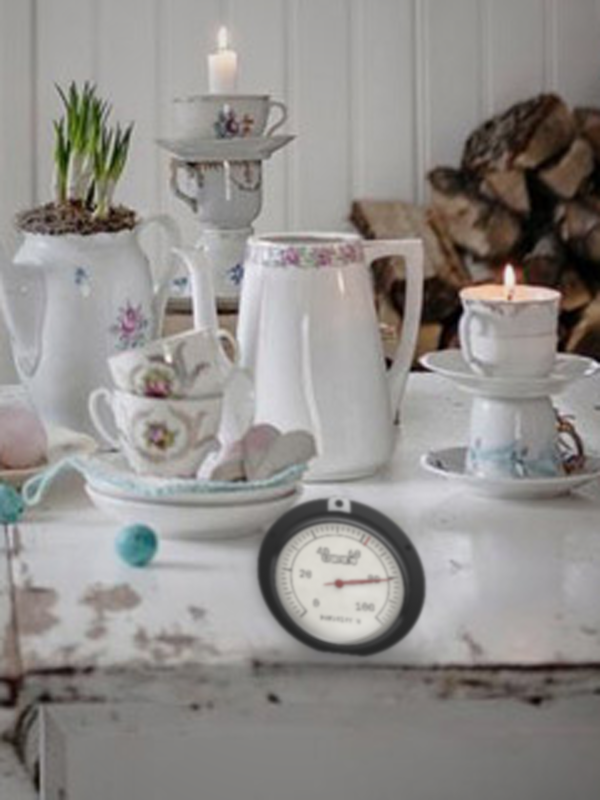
{"value": 80, "unit": "%"}
